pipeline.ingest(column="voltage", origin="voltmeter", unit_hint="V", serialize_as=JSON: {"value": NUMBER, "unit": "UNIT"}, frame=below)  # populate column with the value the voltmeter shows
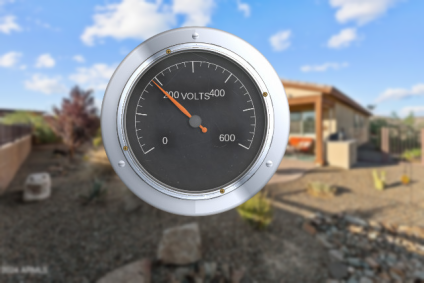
{"value": 190, "unit": "V"}
